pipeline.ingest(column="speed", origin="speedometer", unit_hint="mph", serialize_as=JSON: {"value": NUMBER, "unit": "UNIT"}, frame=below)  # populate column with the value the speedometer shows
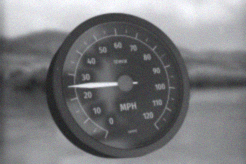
{"value": 25, "unit": "mph"}
